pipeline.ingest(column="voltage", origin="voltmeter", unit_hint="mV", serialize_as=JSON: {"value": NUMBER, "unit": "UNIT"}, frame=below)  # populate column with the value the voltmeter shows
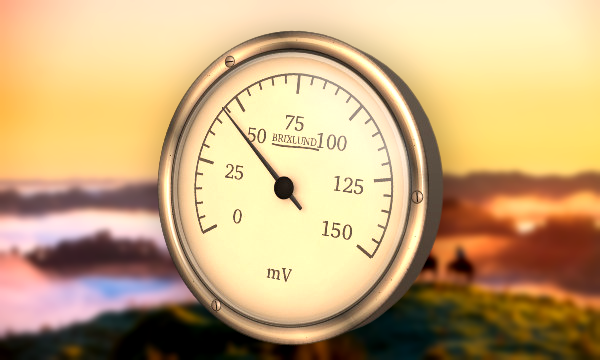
{"value": 45, "unit": "mV"}
